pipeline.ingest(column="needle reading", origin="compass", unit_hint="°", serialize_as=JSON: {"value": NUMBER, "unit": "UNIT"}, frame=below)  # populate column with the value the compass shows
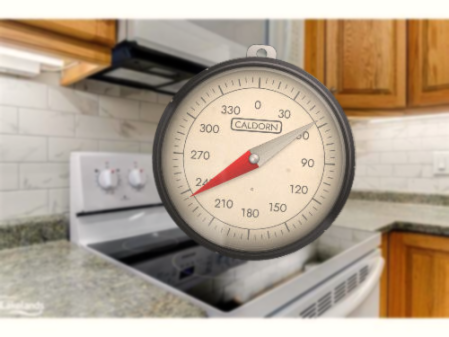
{"value": 235, "unit": "°"}
